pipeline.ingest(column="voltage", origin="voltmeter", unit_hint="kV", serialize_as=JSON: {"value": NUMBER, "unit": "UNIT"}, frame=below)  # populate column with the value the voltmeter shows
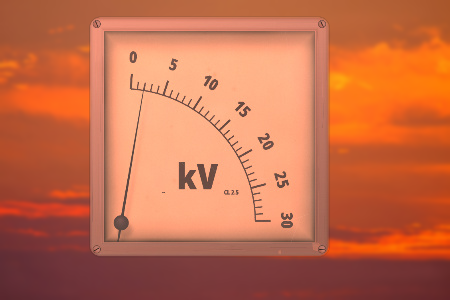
{"value": 2, "unit": "kV"}
